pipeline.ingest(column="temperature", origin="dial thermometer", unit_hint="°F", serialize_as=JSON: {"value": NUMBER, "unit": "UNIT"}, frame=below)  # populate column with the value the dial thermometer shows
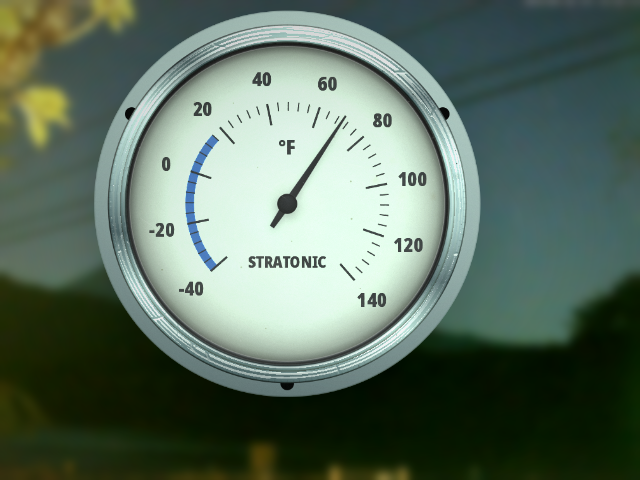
{"value": 70, "unit": "°F"}
